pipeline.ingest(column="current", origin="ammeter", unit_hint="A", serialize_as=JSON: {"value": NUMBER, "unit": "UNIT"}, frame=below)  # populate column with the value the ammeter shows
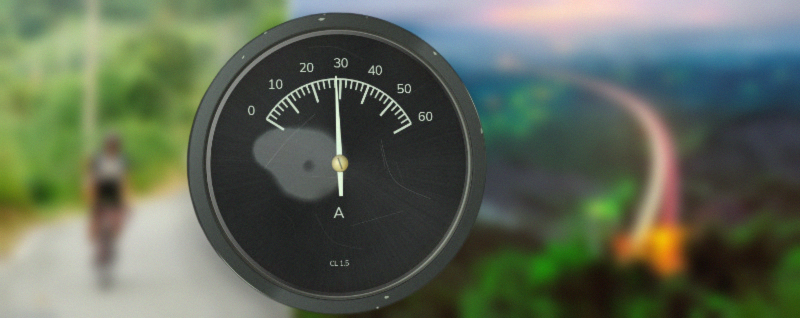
{"value": 28, "unit": "A"}
